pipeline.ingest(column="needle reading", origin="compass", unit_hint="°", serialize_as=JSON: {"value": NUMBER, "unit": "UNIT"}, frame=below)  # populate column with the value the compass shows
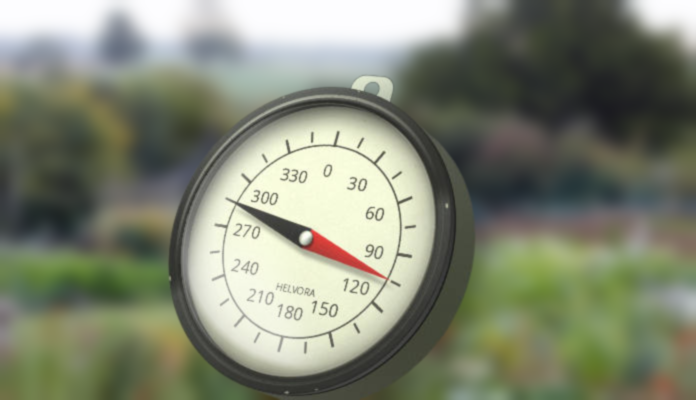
{"value": 105, "unit": "°"}
